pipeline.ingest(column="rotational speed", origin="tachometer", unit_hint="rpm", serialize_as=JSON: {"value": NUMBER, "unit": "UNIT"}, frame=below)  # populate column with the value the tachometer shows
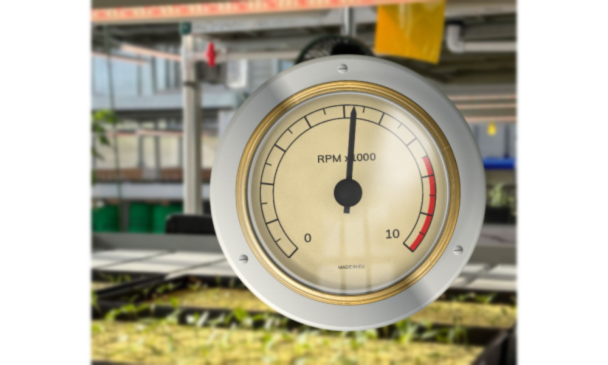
{"value": 5250, "unit": "rpm"}
